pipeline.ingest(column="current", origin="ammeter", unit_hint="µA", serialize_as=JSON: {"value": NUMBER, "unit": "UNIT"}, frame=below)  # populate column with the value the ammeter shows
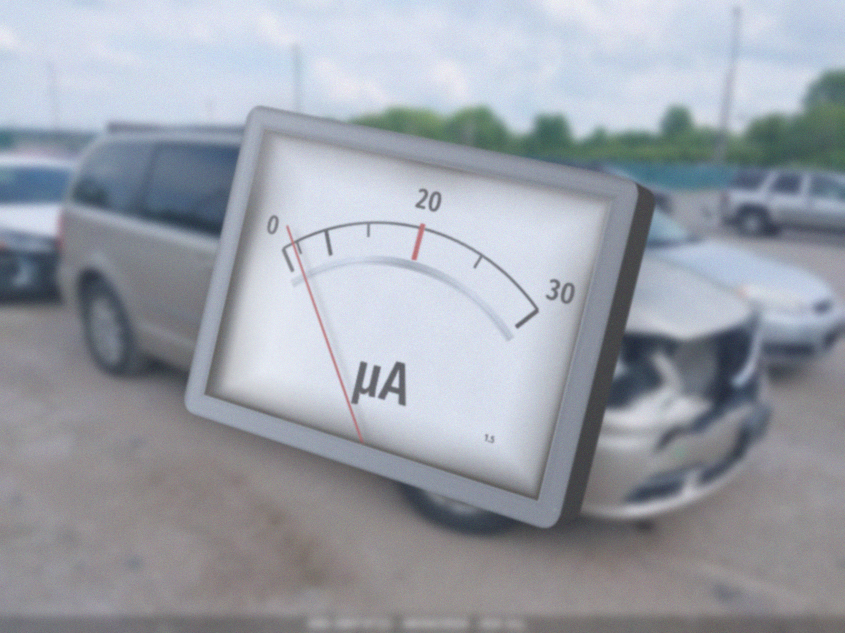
{"value": 5, "unit": "µA"}
